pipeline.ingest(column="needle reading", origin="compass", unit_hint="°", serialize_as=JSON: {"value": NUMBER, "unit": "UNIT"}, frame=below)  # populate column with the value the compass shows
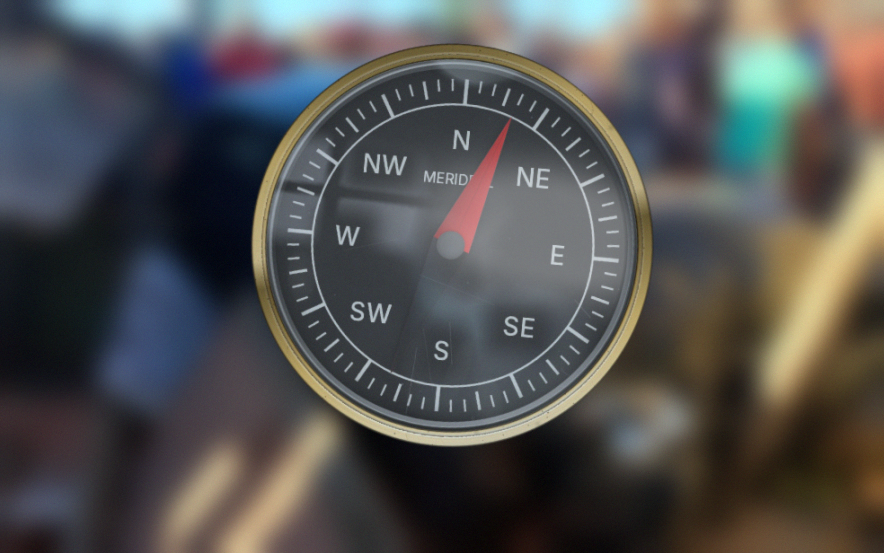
{"value": 20, "unit": "°"}
